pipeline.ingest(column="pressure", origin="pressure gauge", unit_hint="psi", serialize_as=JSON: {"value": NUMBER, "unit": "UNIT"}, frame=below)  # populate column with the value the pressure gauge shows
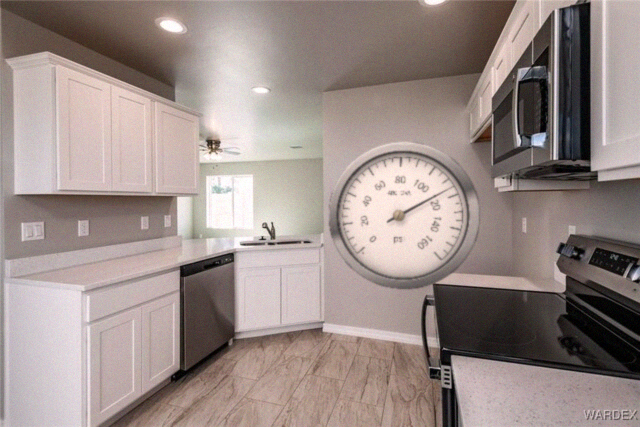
{"value": 115, "unit": "psi"}
